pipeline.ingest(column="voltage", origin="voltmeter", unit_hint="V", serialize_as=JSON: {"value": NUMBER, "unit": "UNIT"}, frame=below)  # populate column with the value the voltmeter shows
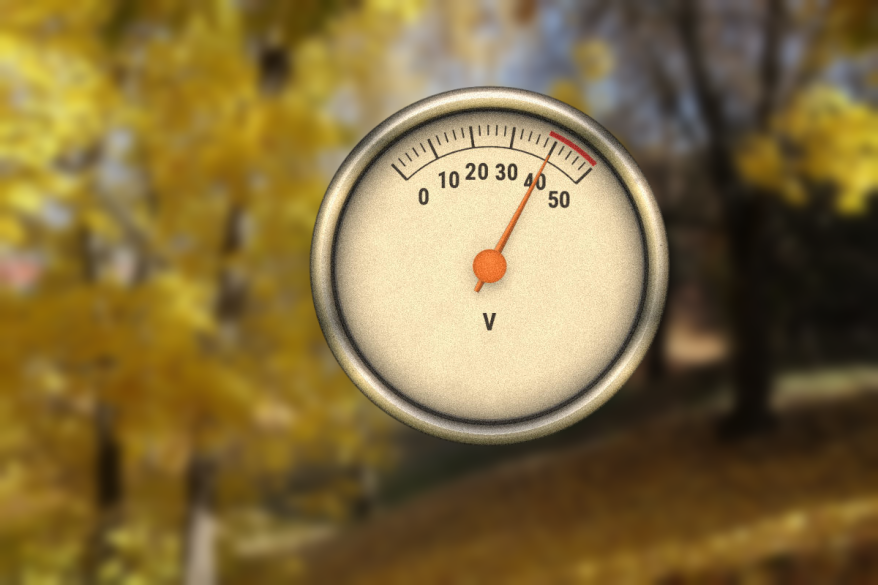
{"value": 40, "unit": "V"}
